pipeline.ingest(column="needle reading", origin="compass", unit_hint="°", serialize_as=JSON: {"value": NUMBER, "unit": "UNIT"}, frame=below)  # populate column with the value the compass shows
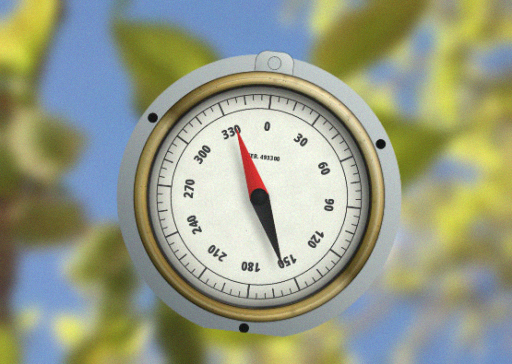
{"value": 335, "unit": "°"}
